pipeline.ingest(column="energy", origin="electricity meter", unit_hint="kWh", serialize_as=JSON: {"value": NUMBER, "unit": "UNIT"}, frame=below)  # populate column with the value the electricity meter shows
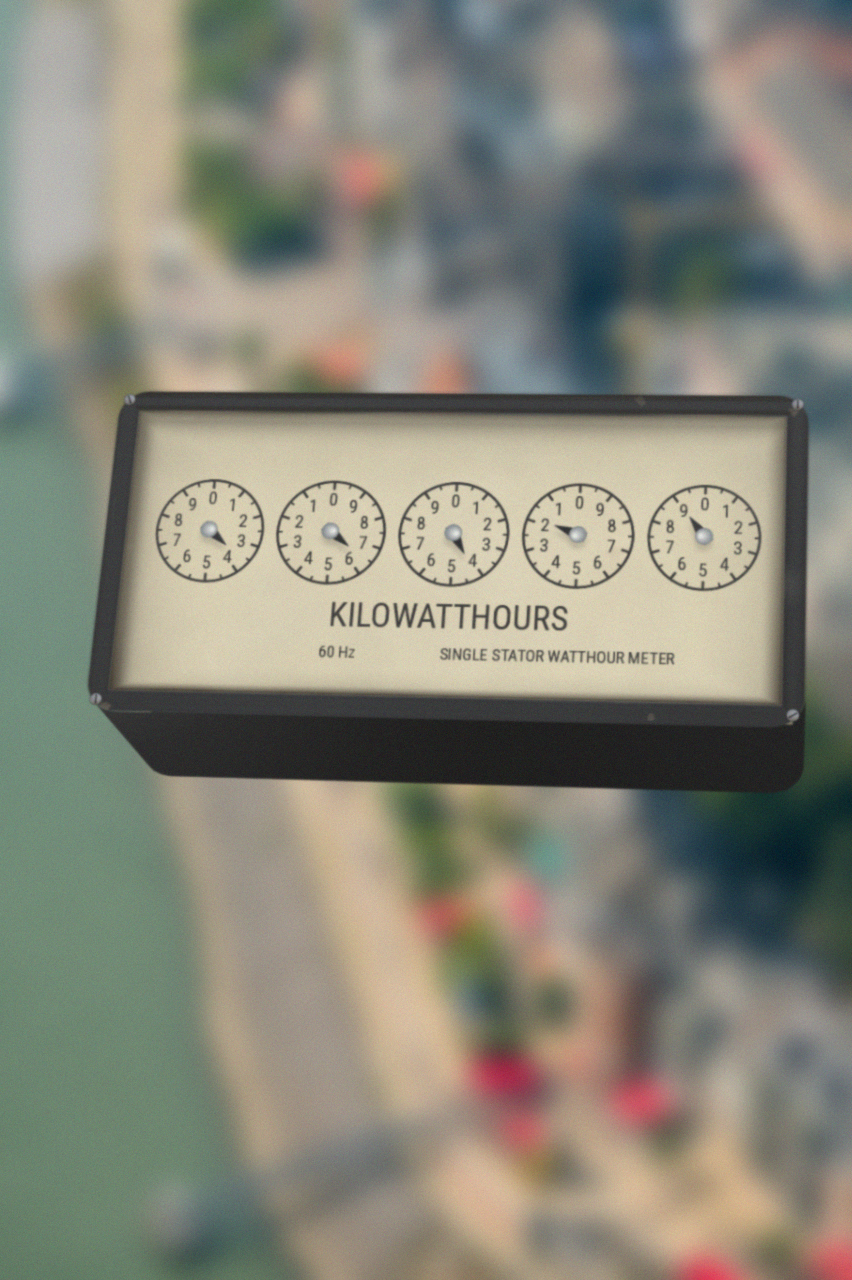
{"value": 36419, "unit": "kWh"}
